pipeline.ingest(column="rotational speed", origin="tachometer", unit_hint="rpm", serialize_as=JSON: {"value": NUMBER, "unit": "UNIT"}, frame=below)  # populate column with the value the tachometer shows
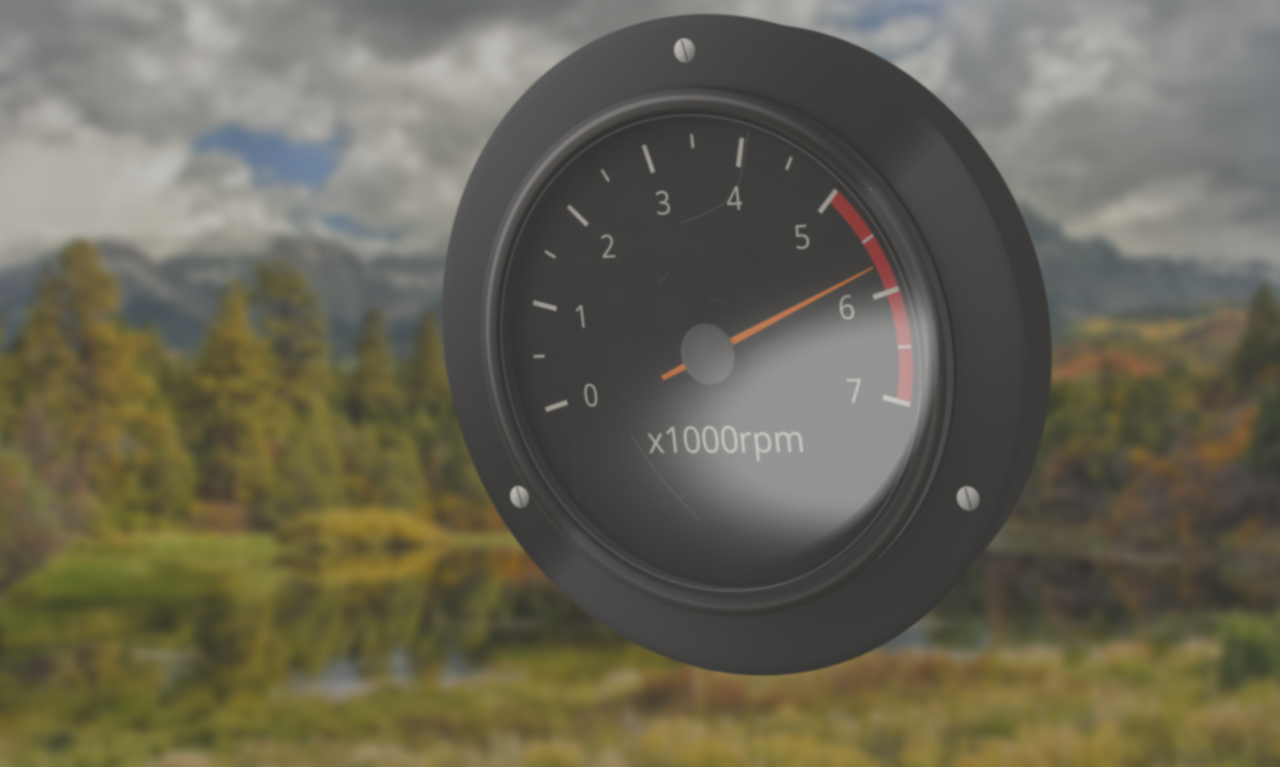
{"value": 5750, "unit": "rpm"}
